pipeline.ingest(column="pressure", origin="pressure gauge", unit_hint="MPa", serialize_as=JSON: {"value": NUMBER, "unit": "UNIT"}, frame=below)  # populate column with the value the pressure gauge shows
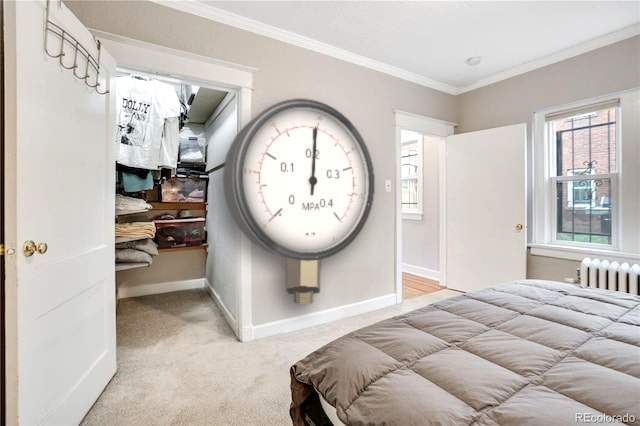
{"value": 0.2, "unit": "MPa"}
